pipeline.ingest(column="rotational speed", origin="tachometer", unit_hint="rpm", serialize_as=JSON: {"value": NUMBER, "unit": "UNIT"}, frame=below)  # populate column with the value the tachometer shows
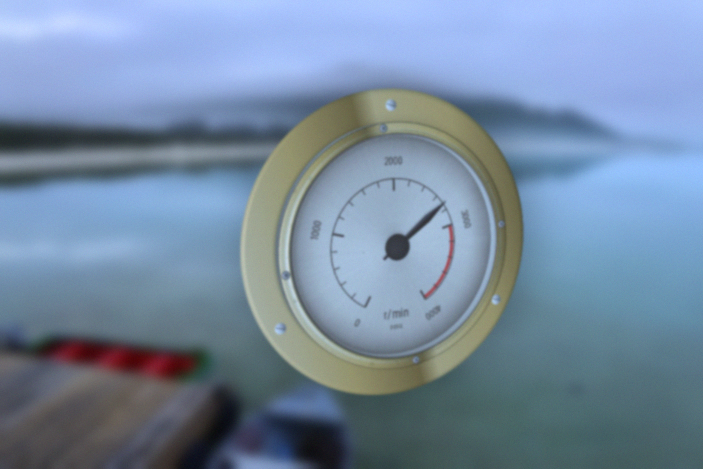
{"value": 2700, "unit": "rpm"}
